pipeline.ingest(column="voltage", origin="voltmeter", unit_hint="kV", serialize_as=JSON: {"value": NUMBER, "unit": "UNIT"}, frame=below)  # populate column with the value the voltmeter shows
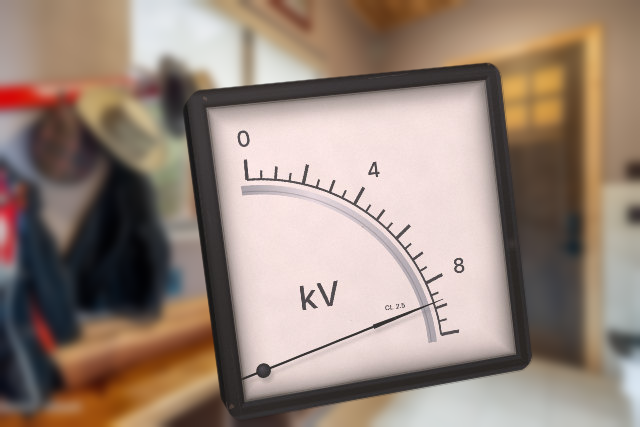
{"value": 8.75, "unit": "kV"}
